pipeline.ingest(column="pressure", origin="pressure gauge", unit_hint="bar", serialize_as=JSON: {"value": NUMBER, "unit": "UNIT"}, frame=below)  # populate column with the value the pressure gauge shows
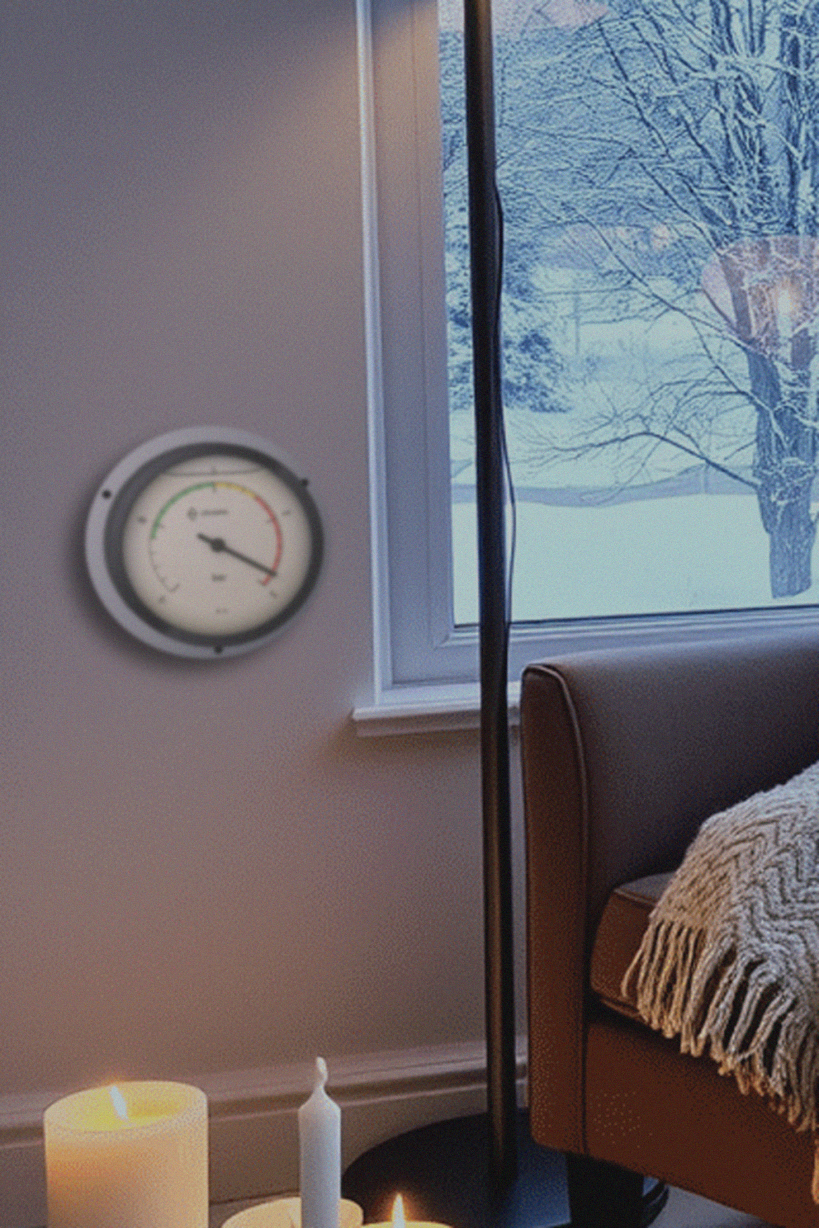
{"value": 2.8, "unit": "bar"}
